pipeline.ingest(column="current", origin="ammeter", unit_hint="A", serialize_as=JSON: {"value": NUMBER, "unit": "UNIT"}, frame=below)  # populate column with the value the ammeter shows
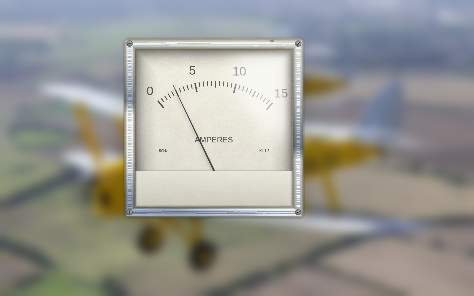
{"value": 2.5, "unit": "A"}
